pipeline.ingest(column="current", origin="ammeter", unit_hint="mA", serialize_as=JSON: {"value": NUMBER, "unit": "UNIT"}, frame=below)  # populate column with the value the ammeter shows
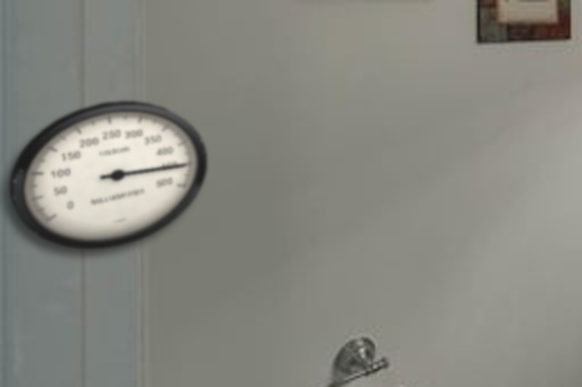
{"value": 450, "unit": "mA"}
